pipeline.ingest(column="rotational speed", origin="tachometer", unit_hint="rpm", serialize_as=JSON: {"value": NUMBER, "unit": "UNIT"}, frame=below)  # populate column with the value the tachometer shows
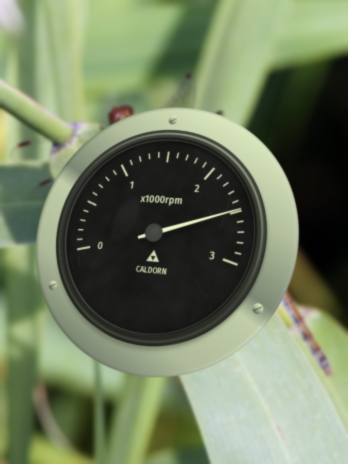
{"value": 2500, "unit": "rpm"}
